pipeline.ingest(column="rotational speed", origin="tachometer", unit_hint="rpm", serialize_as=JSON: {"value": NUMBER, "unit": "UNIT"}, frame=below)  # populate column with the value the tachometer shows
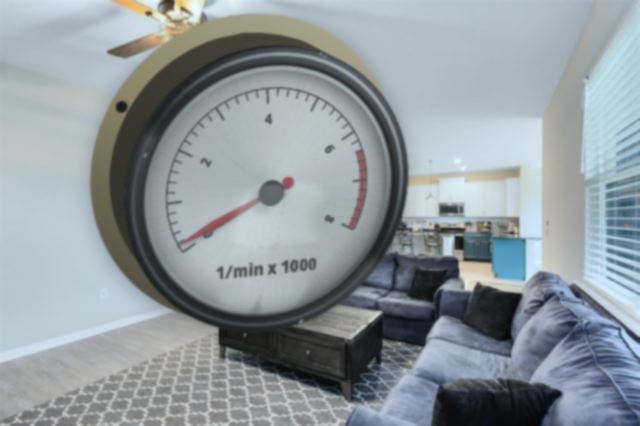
{"value": 200, "unit": "rpm"}
